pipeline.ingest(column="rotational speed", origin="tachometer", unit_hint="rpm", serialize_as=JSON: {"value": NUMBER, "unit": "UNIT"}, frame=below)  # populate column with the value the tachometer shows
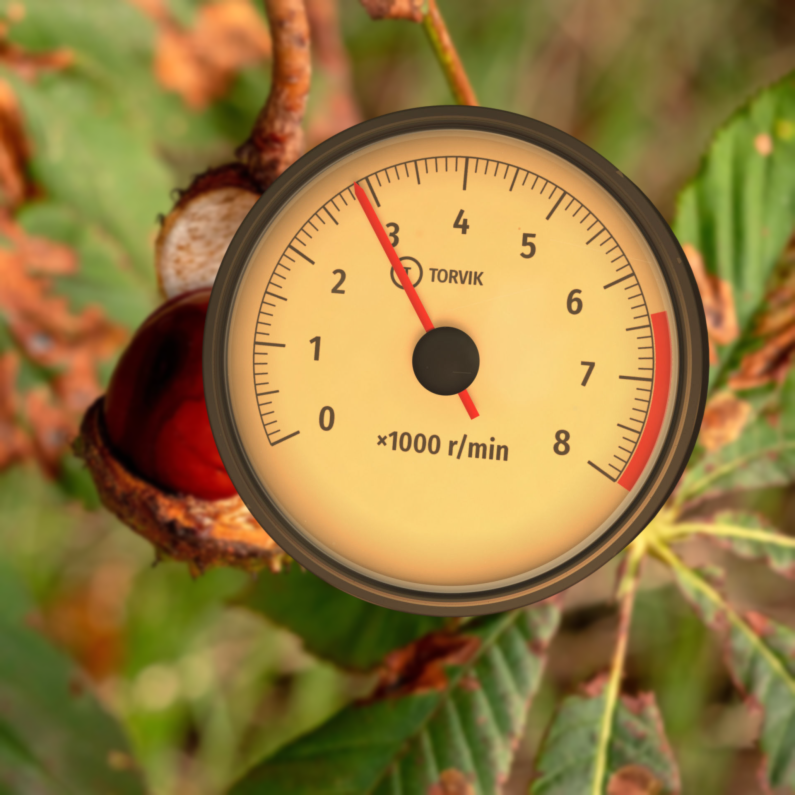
{"value": 2900, "unit": "rpm"}
